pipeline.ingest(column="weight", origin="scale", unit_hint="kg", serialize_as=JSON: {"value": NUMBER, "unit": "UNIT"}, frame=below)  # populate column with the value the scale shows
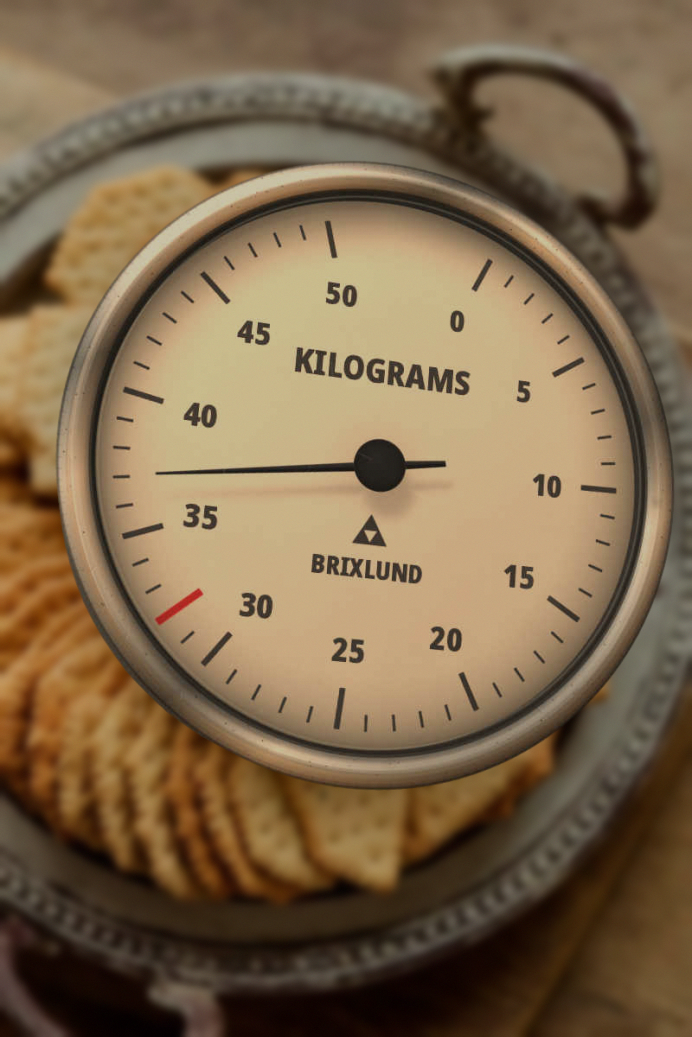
{"value": 37, "unit": "kg"}
